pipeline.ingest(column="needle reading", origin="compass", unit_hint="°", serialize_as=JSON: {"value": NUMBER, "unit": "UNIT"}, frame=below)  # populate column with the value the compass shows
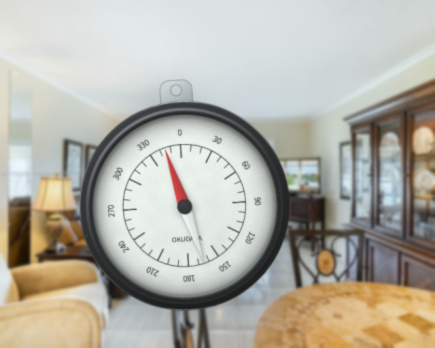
{"value": 345, "unit": "°"}
